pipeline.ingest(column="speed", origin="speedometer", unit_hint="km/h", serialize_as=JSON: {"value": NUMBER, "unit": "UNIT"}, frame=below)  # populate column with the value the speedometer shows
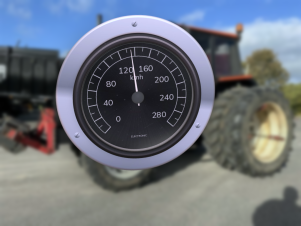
{"value": 135, "unit": "km/h"}
